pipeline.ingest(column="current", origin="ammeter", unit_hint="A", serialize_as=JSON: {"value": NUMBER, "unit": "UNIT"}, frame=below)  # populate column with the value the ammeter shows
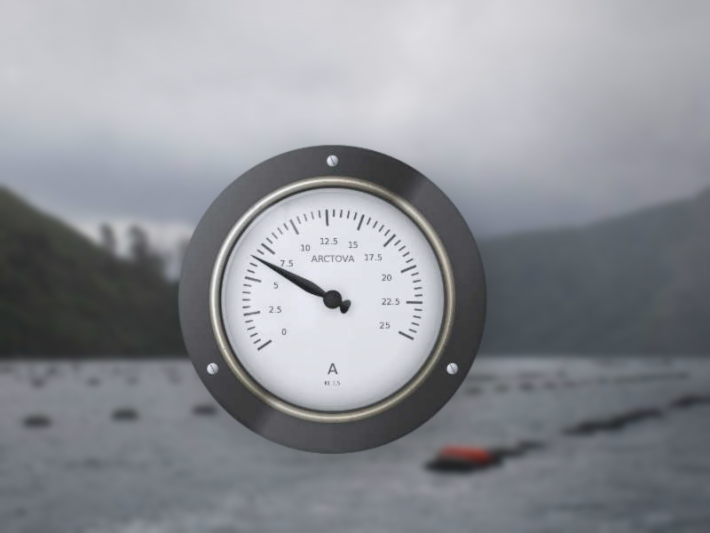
{"value": 6.5, "unit": "A"}
